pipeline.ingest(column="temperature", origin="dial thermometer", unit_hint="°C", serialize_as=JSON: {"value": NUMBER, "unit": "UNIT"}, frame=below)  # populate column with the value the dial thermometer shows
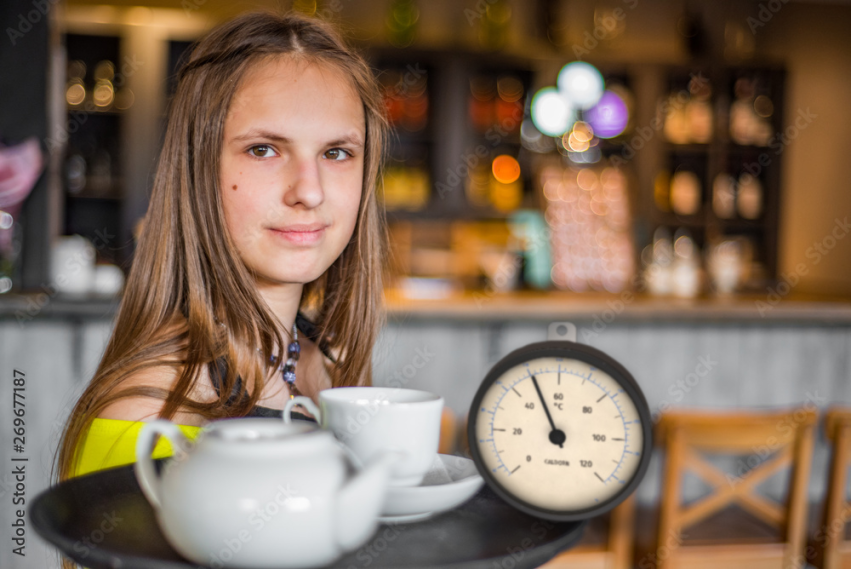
{"value": 50, "unit": "°C"}
